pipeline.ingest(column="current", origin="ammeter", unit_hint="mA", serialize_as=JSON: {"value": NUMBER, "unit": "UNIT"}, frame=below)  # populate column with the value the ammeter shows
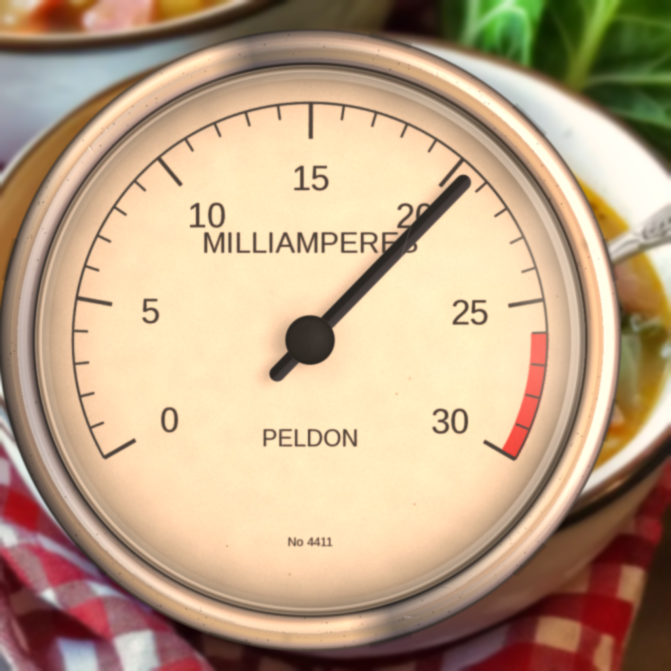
{"value": 20.5, "unit": "mA"}
